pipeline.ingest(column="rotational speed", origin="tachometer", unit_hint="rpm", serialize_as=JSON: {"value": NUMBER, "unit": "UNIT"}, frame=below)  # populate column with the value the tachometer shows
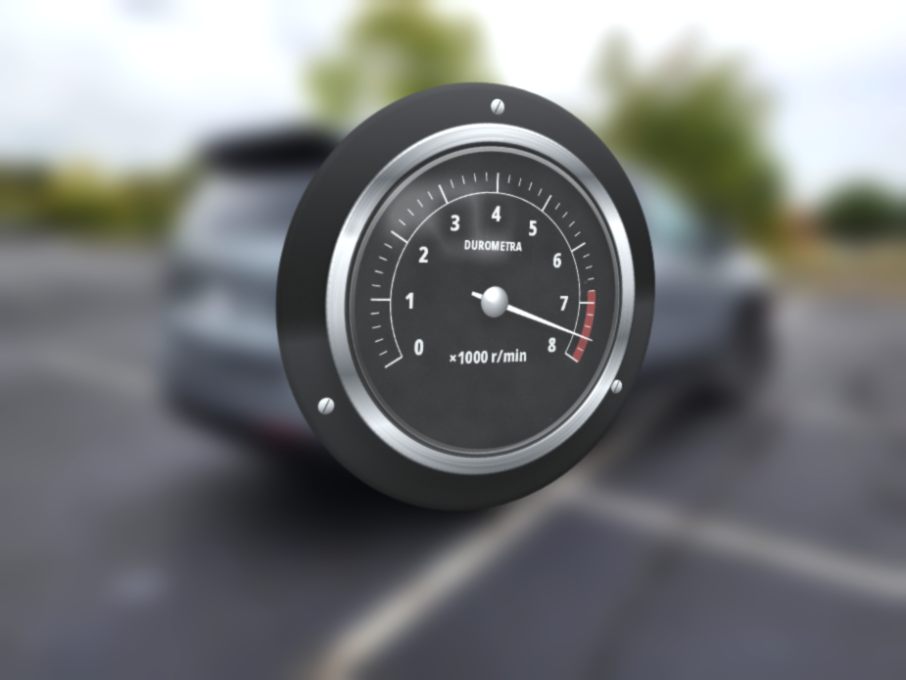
{"value": 7600, "unit": "rpm"}
